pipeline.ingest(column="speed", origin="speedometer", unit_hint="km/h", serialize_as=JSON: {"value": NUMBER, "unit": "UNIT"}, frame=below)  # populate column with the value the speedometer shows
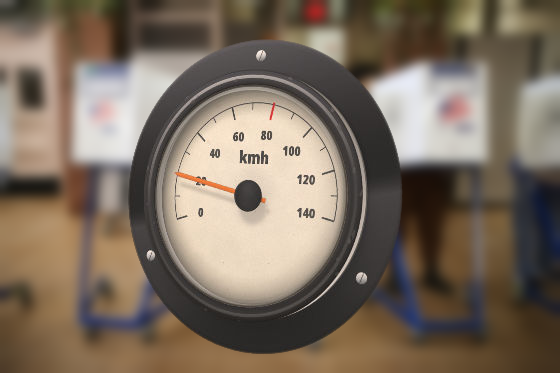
{"value": 20, "unit": "km/h"}
